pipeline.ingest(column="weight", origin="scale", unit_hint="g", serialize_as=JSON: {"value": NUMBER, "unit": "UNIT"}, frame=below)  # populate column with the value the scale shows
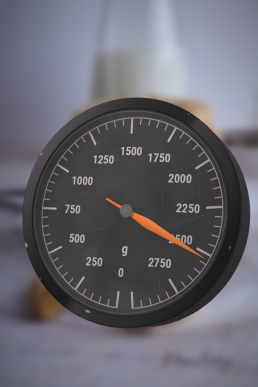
{"value": 2525, "unit": "g"}
